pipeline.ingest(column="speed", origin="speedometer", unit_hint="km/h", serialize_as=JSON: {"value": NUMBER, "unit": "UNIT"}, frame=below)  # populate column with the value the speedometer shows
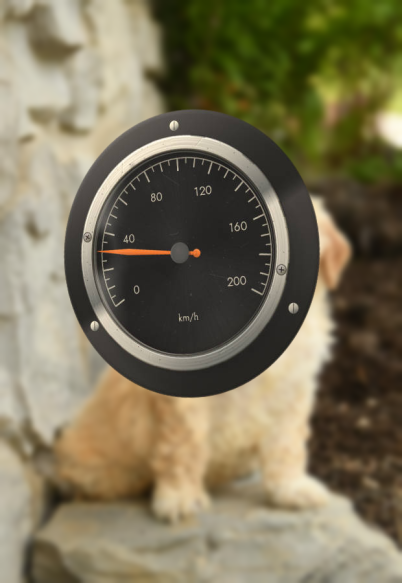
{"value": 30, "unit": "km/h"}
